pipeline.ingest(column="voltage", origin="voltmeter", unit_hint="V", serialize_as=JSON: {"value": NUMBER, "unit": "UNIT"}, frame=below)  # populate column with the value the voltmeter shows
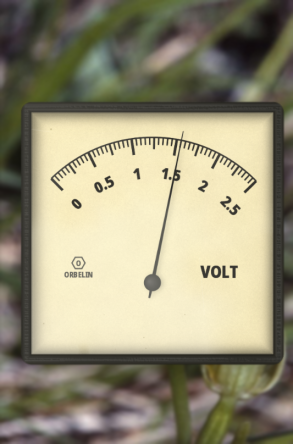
{"value": 1.55, "unit": "V"}
